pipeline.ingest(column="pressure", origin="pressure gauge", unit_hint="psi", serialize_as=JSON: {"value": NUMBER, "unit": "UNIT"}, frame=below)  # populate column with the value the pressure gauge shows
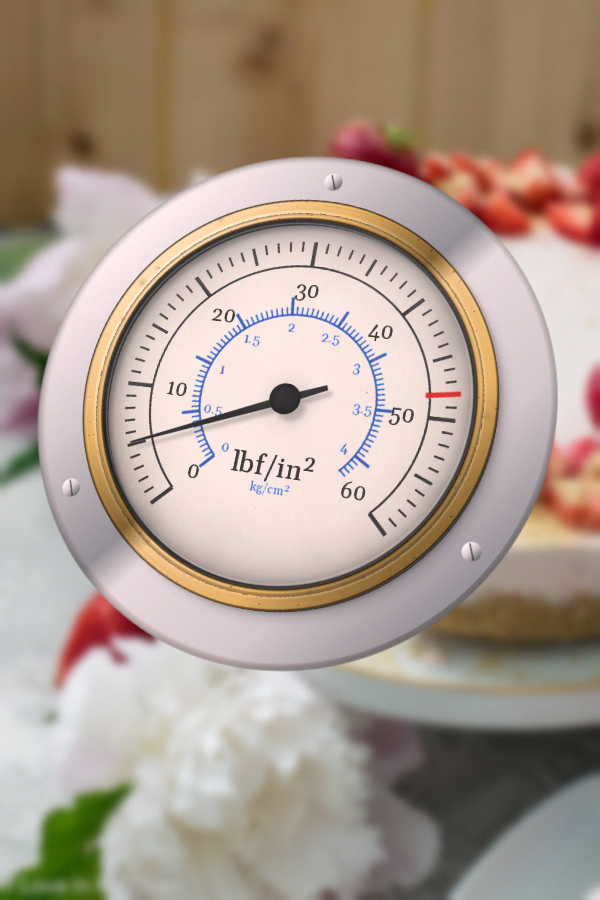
{"value": 5, "unit": "psi"}
